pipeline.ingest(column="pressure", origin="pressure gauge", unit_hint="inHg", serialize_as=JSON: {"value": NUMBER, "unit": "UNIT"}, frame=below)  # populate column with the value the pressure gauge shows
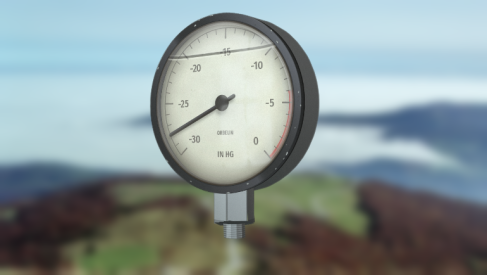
{"value": -28, "unit": "inHg"}
